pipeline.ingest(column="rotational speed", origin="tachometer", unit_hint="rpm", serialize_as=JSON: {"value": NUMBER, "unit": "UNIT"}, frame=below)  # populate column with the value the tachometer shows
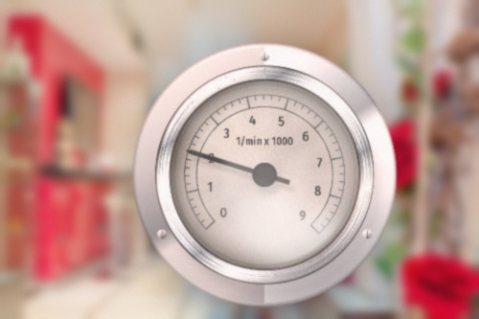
{"value": 2000, "unit": "rpm"}
